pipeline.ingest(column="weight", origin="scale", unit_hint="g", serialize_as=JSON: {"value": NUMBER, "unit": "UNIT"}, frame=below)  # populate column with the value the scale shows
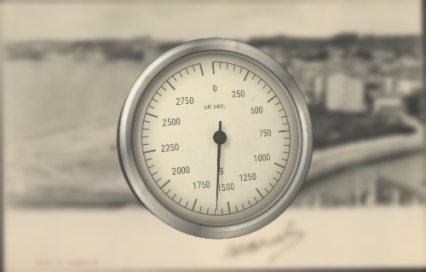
{"value": 1600, "unit": "g"}
